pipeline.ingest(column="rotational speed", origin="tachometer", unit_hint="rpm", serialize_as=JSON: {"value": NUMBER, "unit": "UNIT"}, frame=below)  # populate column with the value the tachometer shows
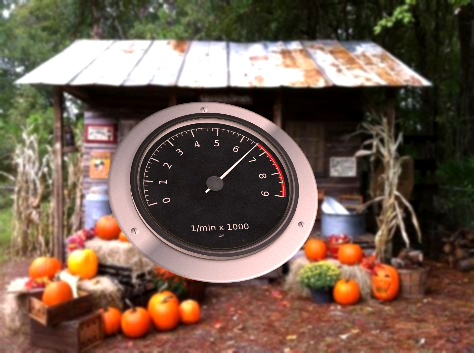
{"value": 6600, "unit": "rpm"}
